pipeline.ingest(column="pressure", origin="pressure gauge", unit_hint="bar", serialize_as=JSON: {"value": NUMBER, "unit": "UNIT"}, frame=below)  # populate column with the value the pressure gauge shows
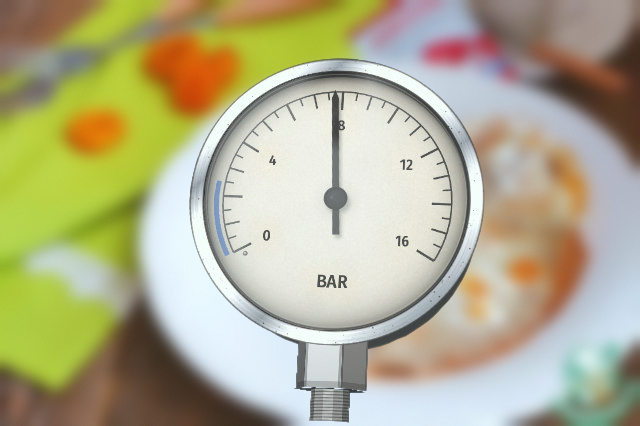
{"value": 7.75, "unit": "bar"}
